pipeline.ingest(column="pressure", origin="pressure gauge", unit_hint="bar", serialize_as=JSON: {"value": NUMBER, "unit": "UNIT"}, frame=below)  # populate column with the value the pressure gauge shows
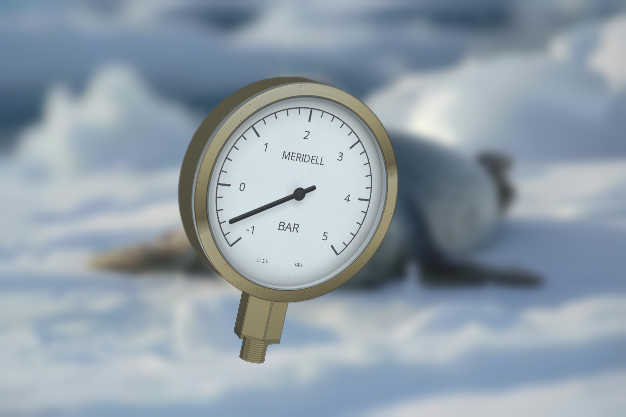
{"value": -0.6, "unit": "bar"}
